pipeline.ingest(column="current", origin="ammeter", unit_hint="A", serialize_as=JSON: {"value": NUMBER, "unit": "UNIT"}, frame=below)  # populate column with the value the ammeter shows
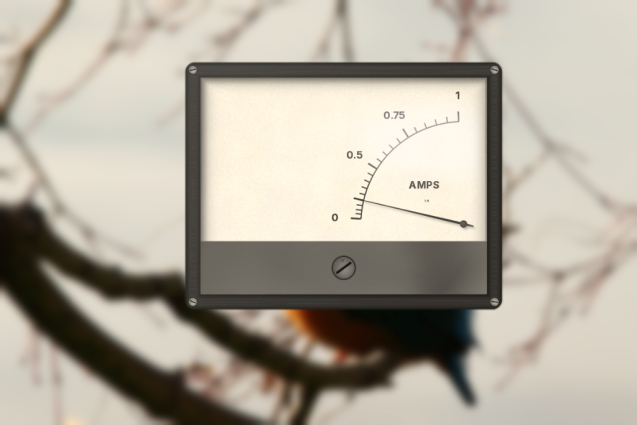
{"value": 0.25, "unit": "A"}
